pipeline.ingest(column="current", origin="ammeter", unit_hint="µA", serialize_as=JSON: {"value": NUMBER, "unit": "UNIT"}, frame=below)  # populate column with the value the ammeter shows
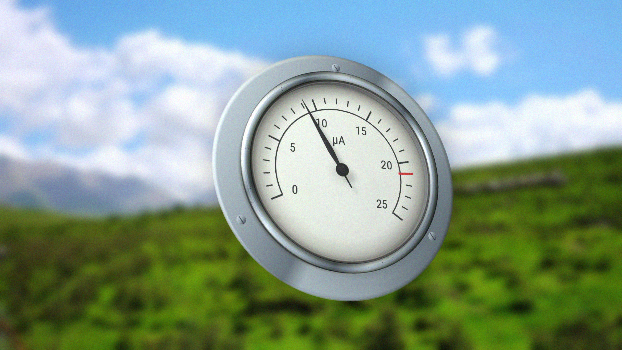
{"value": 9, "unit": "µA"}
